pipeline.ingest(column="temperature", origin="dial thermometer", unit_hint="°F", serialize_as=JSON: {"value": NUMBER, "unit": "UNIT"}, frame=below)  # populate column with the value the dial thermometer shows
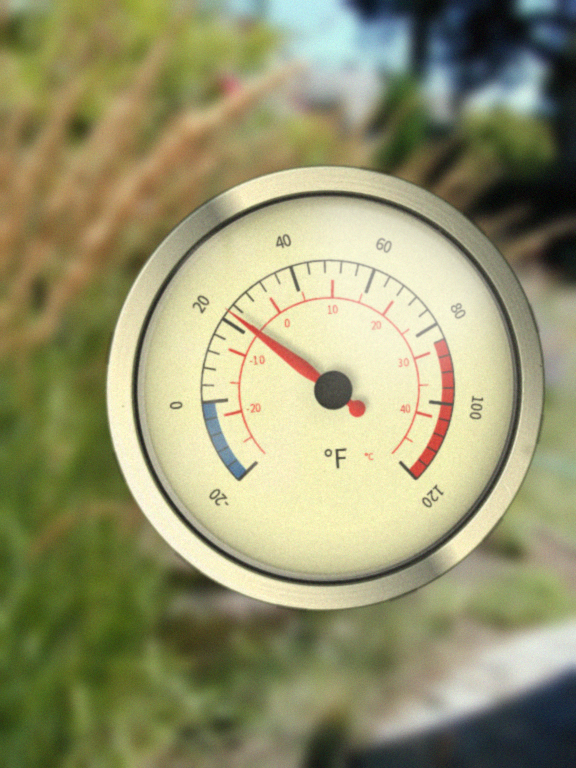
{"value": 22, "unit": "°F"}
